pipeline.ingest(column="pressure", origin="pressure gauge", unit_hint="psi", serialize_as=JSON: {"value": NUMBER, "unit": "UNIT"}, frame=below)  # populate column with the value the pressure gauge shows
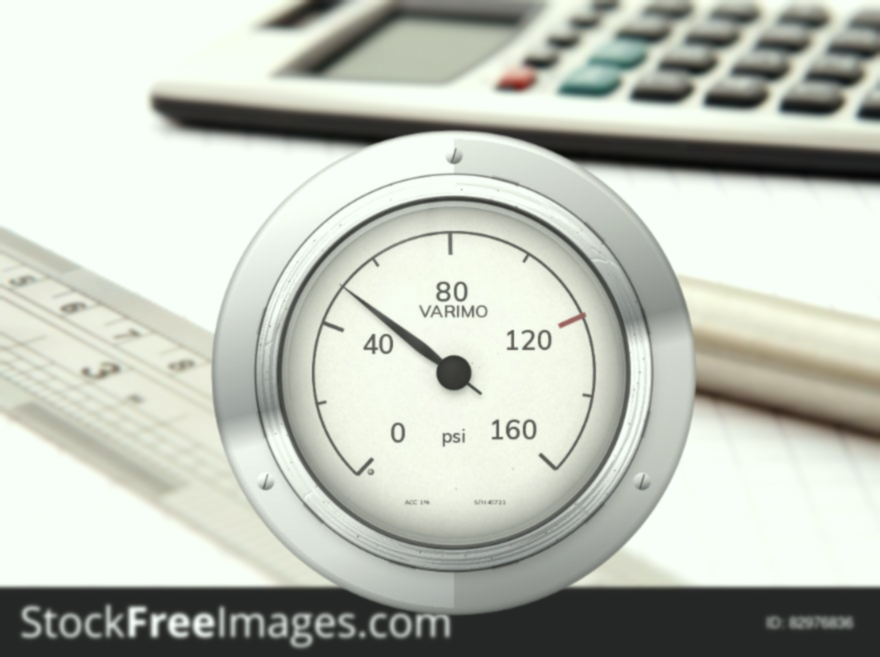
{"value": 50, "unit": "psi"}
